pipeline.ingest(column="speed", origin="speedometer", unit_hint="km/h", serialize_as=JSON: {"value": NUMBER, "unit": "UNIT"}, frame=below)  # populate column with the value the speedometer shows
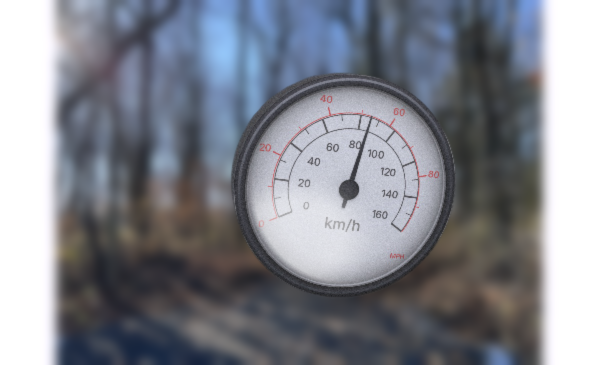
{"value": 85, "unit": "km/h"}
